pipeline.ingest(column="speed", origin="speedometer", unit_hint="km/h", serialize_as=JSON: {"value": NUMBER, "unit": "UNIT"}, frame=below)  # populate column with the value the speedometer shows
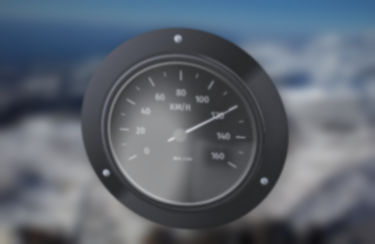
{"value": 120, "unit": "km/h"}
